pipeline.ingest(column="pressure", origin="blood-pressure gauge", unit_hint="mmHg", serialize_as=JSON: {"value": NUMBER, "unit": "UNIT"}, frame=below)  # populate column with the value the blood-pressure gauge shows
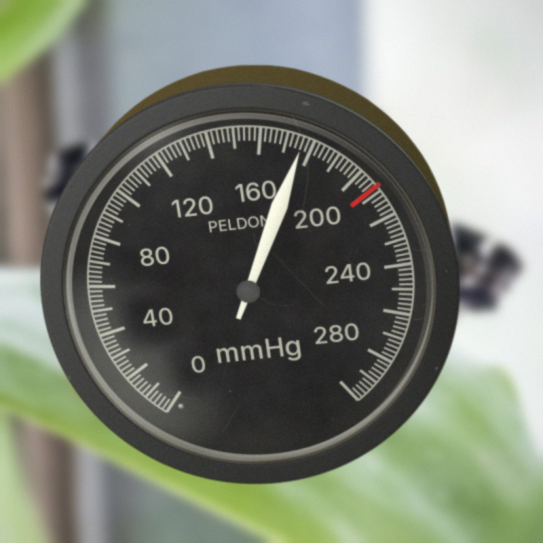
{"value": 176, "unit": "mmHg"}
